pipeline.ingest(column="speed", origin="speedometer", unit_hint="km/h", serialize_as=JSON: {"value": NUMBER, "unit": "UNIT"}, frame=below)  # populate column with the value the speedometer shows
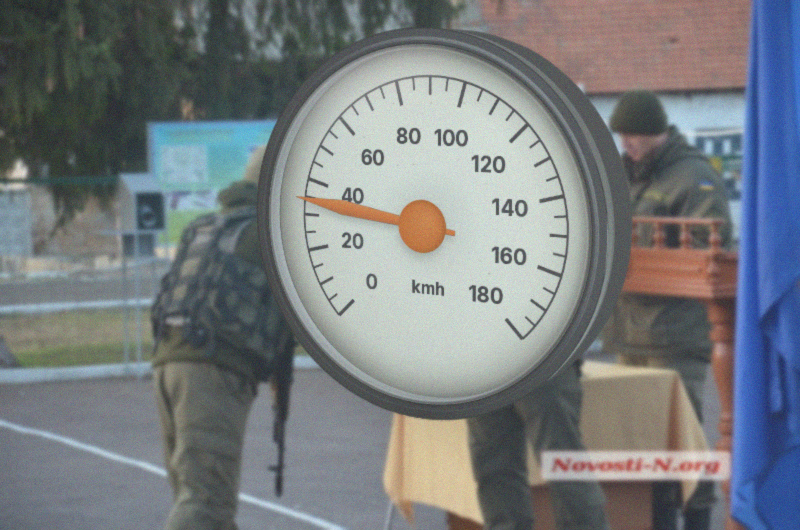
{"value": 35, "unit": "km/h"}
